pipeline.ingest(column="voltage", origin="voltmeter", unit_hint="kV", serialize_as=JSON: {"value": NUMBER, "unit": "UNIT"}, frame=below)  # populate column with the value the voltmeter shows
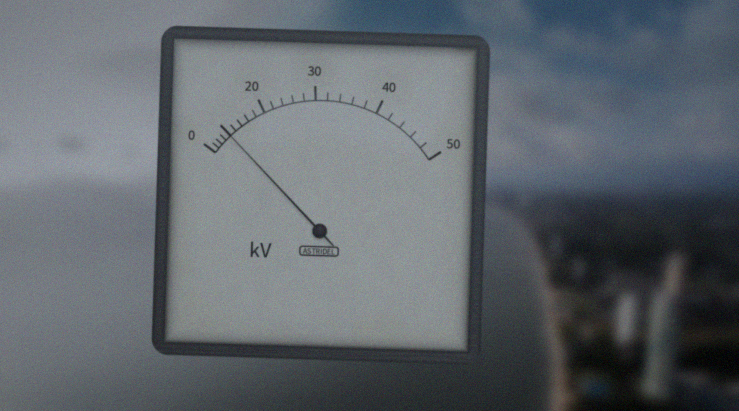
{"value": 10, "unit": "kV"}
